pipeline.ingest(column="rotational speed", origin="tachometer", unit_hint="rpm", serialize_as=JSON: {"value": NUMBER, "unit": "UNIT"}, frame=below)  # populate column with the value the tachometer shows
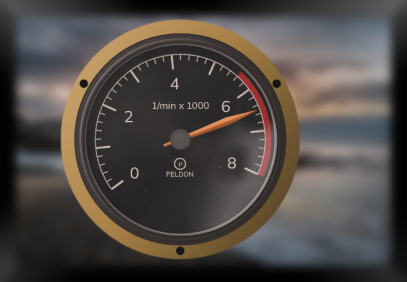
{"value": 6500, "unit": "rpm"}
